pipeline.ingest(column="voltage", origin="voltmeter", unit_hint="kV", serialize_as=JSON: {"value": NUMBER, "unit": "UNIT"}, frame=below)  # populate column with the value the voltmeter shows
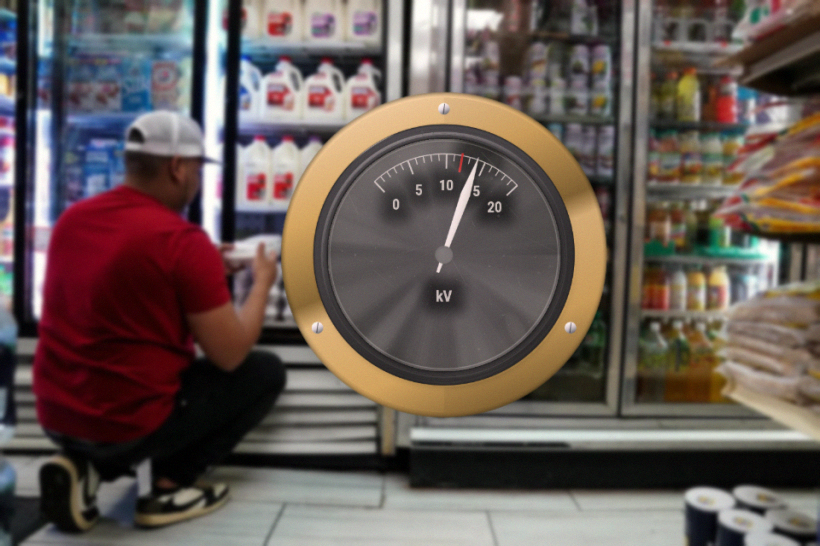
{"value": 14, "unit": "kV"}
